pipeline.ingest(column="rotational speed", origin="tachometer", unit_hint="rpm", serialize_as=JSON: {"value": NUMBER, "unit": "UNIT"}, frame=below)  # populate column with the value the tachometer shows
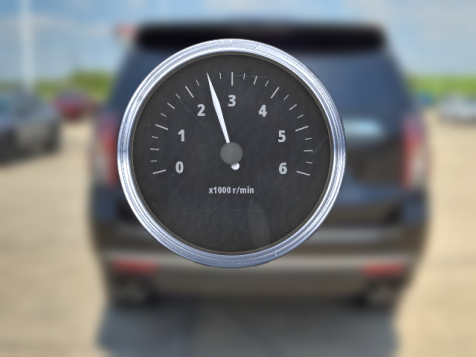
{"value": 2500, "unit": "rpm"}
